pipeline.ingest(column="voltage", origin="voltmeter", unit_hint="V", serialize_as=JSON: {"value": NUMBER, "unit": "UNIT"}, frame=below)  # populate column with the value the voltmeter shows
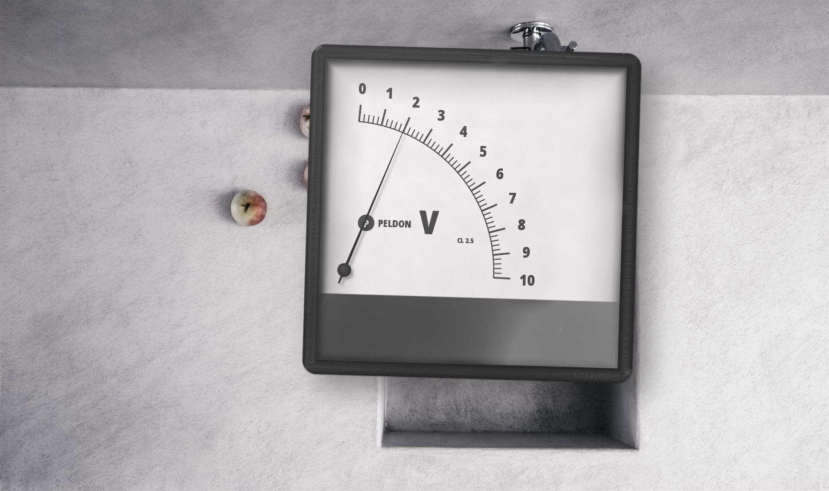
{"value": 2, "unit": "V"}
